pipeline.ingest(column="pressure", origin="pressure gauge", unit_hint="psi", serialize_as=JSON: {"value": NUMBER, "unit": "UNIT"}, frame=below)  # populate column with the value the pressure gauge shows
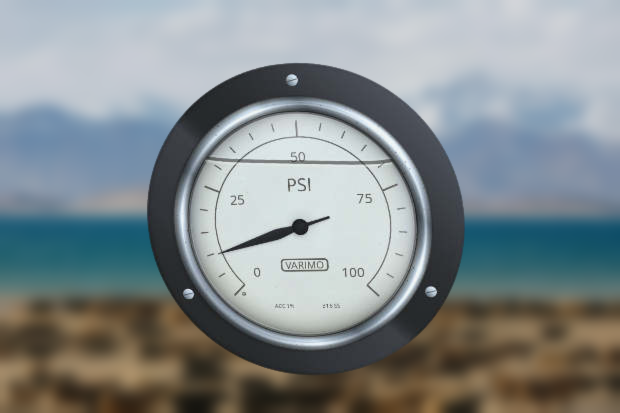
{"value": 10, "unit": "psi"}
